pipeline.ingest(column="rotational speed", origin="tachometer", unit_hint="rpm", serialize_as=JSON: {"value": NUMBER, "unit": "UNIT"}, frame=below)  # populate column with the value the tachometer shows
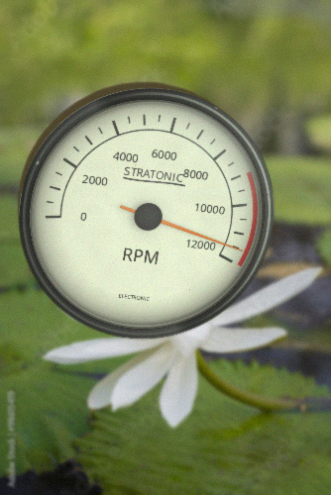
{"value": 11500, "unit": "rpm"}
